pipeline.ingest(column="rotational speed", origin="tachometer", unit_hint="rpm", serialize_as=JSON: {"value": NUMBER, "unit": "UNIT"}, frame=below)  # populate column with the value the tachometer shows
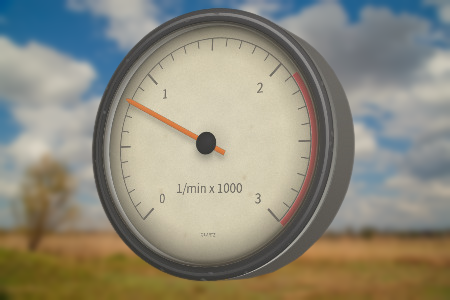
{"value": 800, "unit": "rpm"}
